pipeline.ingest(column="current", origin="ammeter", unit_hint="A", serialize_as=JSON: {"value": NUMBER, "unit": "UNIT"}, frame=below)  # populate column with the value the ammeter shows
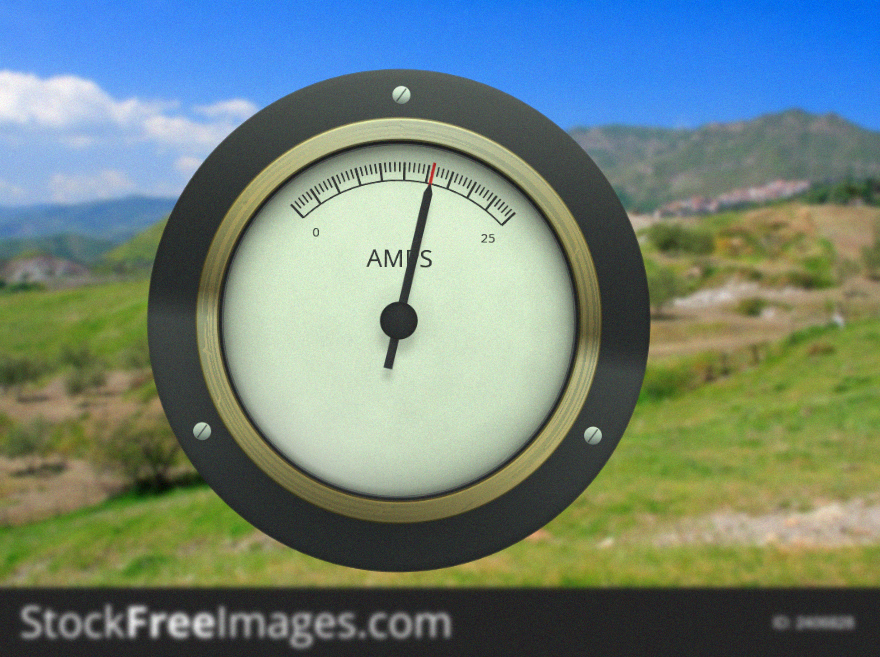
{"value": 15.5, "unit": "A"}
